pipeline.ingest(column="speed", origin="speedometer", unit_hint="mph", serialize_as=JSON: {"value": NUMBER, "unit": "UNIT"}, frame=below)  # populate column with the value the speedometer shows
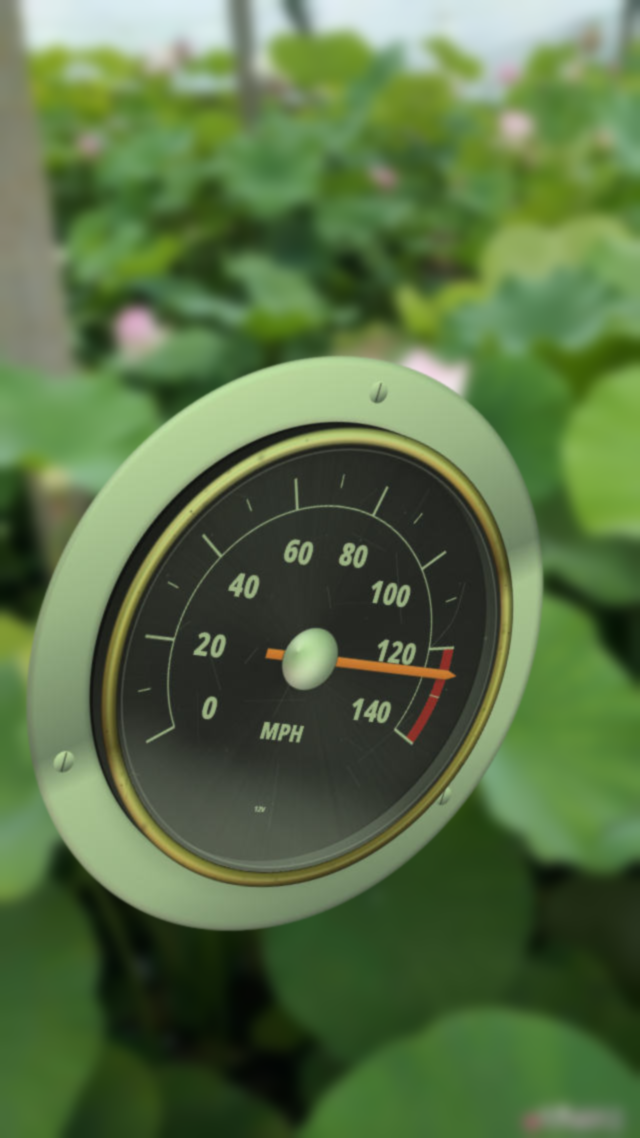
{"value": 125, "unit": "mph"}
